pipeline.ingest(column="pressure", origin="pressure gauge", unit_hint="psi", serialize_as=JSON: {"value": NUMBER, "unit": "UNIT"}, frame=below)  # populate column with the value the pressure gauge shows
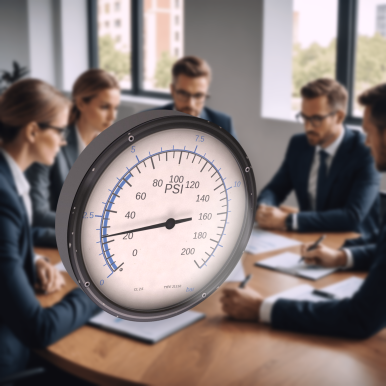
{"value": 25, "unit": "psi"}
